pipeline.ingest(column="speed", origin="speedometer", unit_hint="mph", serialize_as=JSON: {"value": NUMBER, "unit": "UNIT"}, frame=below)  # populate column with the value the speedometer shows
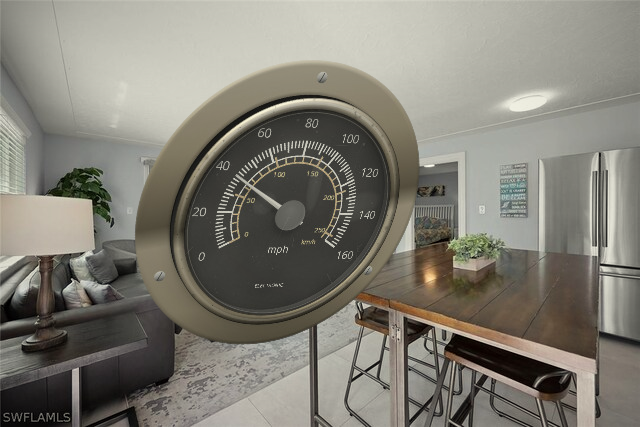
{"value": 40, "unit": "mph"}
